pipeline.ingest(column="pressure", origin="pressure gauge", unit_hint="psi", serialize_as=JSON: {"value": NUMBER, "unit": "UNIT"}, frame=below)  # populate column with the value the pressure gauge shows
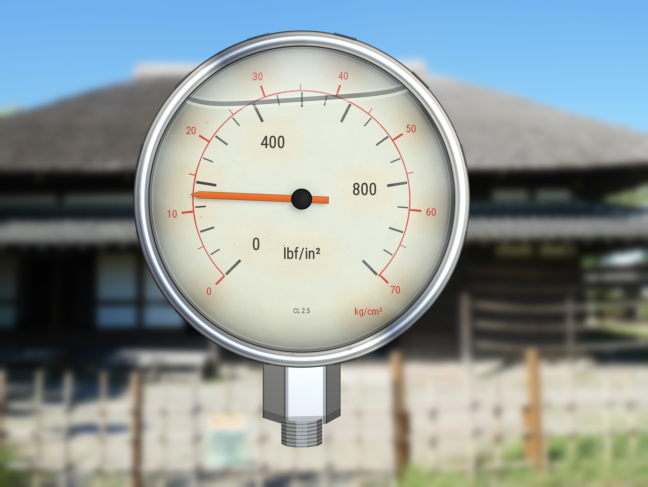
{"value": 175, "unit": "psi"}
